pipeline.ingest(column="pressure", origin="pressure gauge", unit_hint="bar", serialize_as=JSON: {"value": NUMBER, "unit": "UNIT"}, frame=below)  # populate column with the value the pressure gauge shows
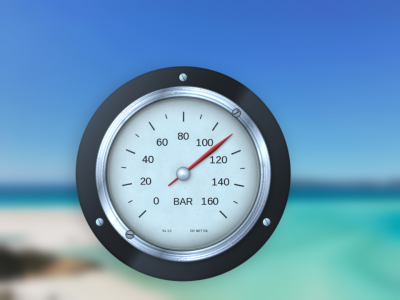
{"value": 110, "unit": "bar"}
